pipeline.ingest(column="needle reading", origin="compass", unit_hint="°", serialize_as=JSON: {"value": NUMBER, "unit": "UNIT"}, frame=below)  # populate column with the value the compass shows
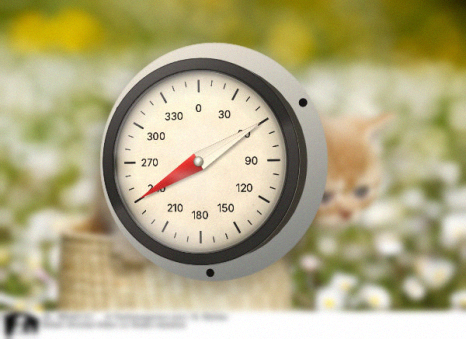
{"value": 240, "unit": "°"}
